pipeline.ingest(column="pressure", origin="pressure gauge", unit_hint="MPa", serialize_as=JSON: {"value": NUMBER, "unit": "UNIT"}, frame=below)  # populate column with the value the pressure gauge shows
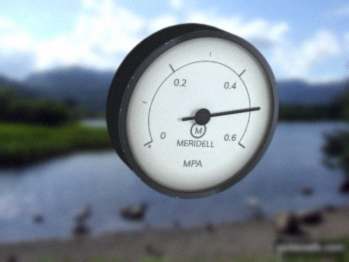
{"value": 0.5, "unit": "MPa"}
